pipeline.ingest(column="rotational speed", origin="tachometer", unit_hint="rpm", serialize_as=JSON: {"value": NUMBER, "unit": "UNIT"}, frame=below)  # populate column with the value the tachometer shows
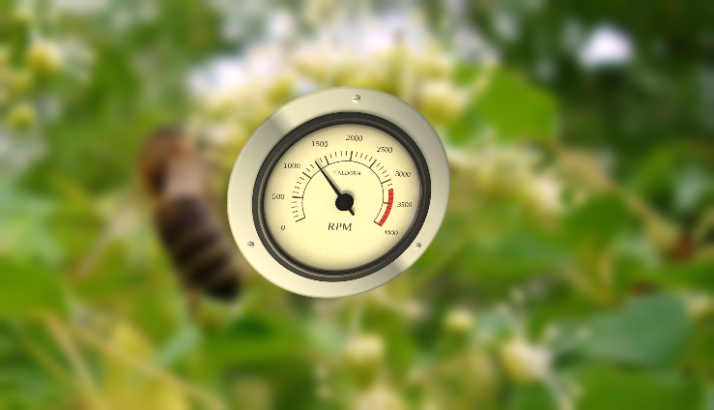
{"value": 1300, "unit": "rpm"}
